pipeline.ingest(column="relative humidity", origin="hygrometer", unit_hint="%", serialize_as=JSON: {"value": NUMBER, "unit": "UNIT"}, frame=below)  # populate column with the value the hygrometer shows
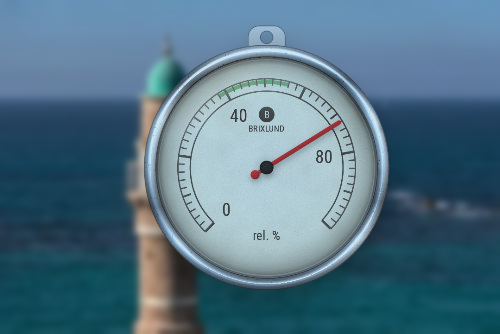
{"value": 72, "unit": "%"}
